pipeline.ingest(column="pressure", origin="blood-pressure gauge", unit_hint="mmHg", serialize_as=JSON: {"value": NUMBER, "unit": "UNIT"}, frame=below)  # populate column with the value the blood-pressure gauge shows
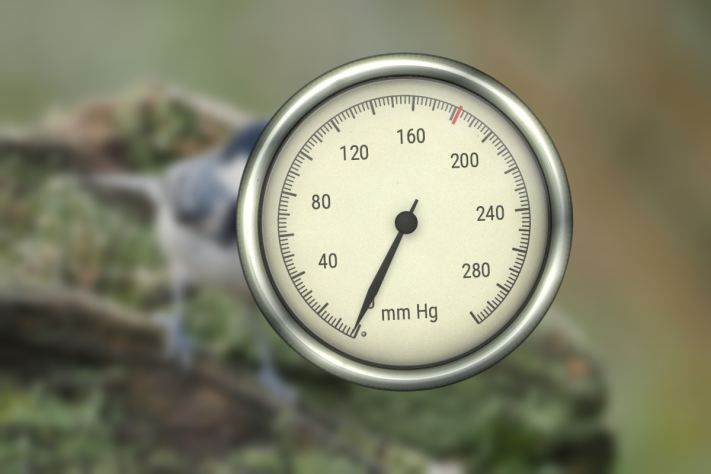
{"value": 2, "unit": "mmHg"}
